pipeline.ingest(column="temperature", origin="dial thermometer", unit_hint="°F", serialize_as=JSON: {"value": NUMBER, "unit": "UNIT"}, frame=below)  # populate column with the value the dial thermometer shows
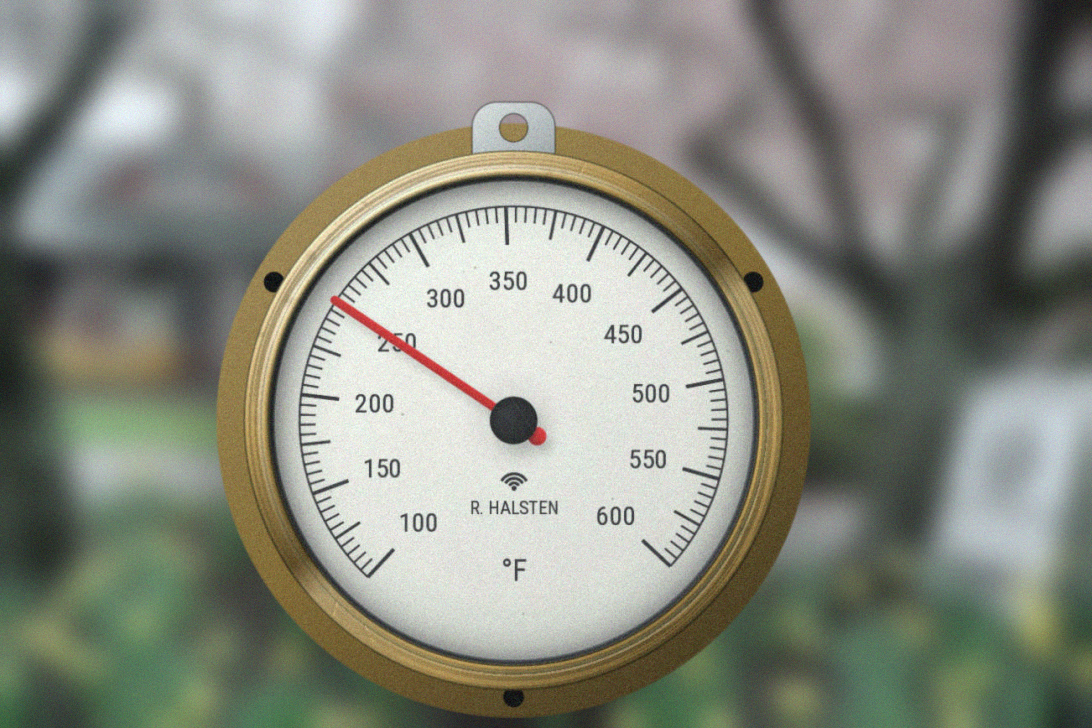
{"value": 250, "unit": "°F"}
